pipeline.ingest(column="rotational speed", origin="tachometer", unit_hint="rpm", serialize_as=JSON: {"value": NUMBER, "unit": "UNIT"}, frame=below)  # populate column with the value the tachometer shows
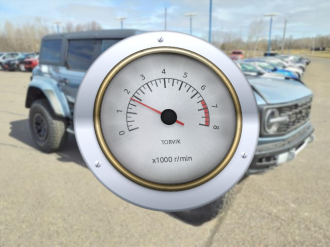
{"value": 1750, "unit": "rpm"}
